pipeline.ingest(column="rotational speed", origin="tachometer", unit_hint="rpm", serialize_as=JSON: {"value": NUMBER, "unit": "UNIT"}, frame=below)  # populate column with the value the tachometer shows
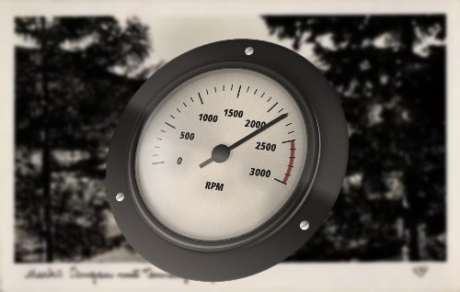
{"value": 2200, "unit": "rpm"}
